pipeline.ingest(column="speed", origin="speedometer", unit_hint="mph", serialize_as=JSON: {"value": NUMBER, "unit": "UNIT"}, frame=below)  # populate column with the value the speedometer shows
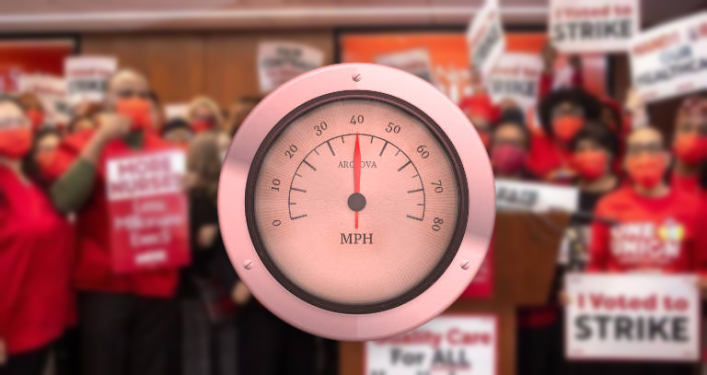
{"value": 40, "unit": "mph"}
